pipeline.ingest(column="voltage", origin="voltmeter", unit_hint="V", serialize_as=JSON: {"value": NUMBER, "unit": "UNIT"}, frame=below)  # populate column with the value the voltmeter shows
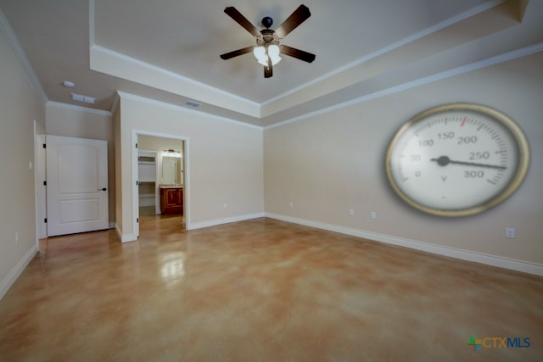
{"value": 275, "unit": "V"}
